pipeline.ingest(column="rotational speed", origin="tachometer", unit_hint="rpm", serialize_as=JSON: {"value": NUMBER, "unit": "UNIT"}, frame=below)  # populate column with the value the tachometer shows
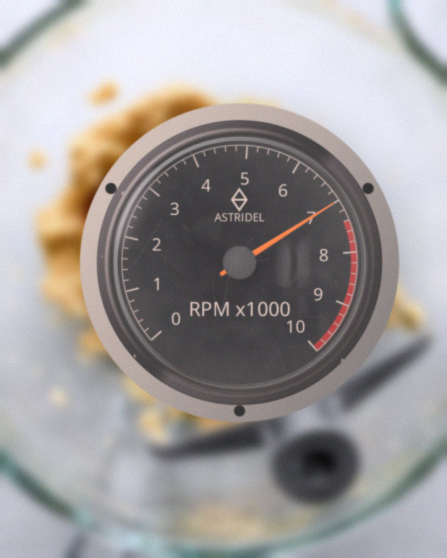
{"value": 7000, "unit": "rpm"}
